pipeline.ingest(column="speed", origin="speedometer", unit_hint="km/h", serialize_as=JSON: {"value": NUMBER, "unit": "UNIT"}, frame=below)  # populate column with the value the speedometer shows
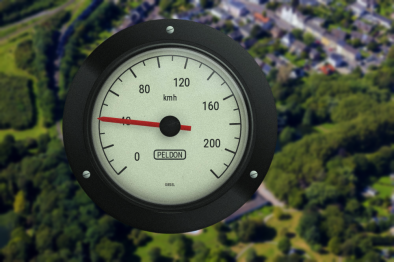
{"value": 40, "unit": "km/h"}
